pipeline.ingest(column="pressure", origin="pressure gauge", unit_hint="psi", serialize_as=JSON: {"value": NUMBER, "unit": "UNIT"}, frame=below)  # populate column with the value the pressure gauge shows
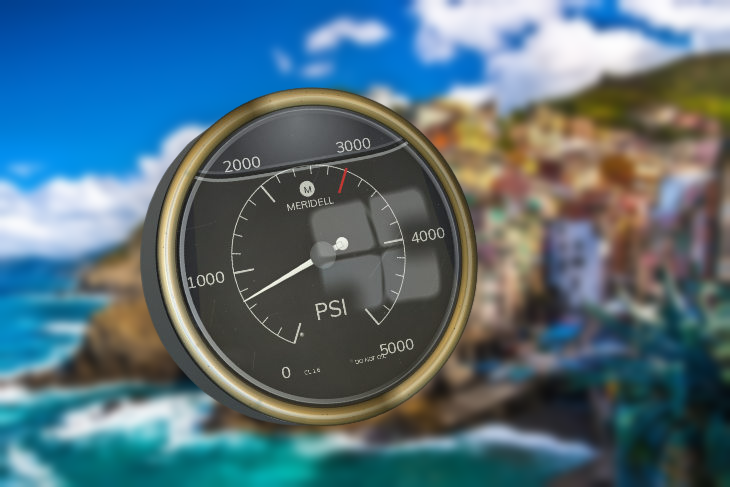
{"value": 700, "unit": "psi"}
